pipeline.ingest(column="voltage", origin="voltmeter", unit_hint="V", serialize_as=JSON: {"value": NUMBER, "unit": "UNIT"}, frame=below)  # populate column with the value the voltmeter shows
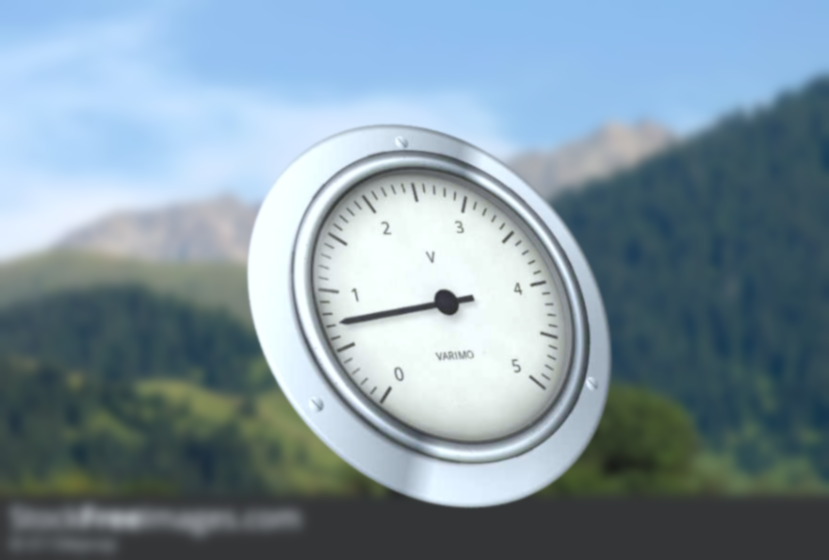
{"value": 0.7, "unit": "V"}
